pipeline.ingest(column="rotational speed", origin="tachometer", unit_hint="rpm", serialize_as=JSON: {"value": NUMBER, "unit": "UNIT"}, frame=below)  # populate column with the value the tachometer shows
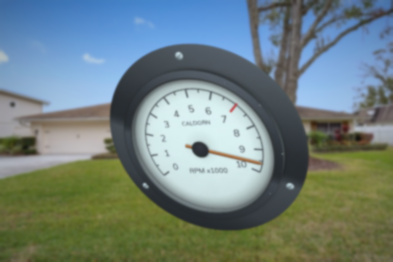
{"value": 9500, "unit": "rpm"}
